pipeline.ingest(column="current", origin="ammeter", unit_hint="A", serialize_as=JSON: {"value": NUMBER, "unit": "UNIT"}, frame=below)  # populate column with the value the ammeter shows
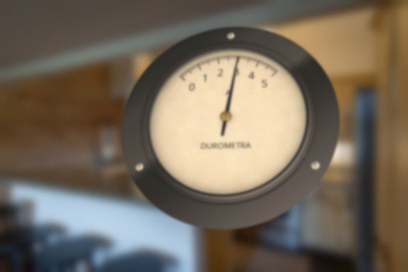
{"value": 3, "unit": "A"}
